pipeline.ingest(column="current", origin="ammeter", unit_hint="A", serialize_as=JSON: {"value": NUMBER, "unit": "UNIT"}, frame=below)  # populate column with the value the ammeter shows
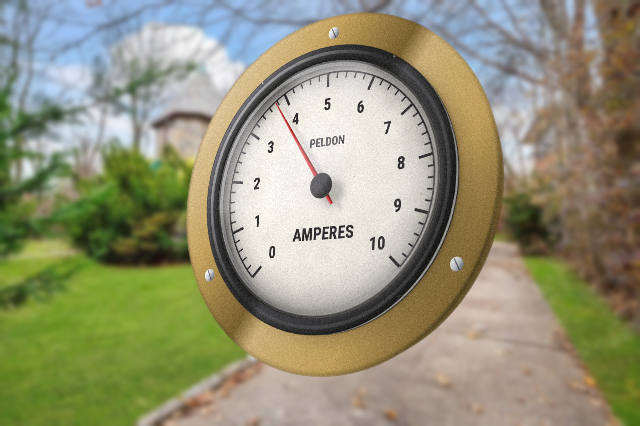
{"value": 3.8, "unit": "A"}
